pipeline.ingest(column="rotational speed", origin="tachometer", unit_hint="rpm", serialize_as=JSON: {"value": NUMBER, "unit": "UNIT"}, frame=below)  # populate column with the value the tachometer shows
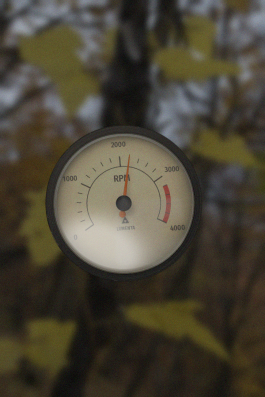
{"value": 2200, "unit": "rpm"}
